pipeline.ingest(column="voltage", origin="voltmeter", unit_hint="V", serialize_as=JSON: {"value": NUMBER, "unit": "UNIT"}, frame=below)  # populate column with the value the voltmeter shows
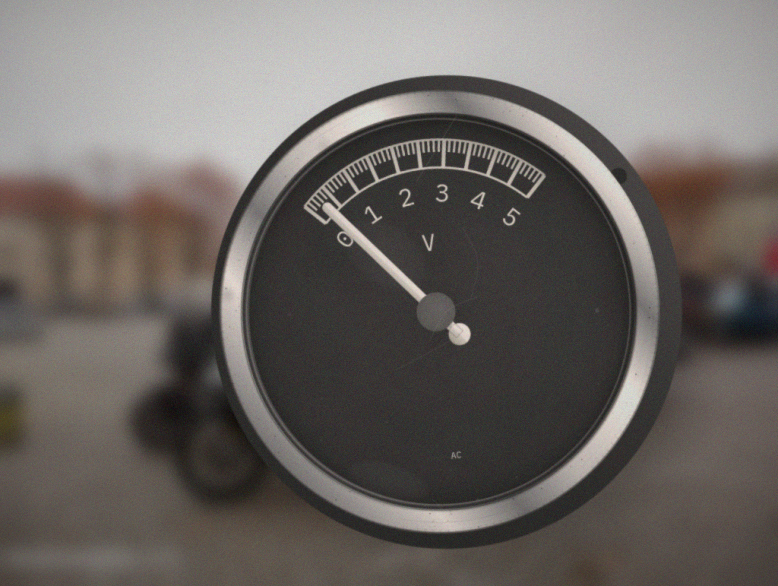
{"value": 0.3, "unit": "V"}
